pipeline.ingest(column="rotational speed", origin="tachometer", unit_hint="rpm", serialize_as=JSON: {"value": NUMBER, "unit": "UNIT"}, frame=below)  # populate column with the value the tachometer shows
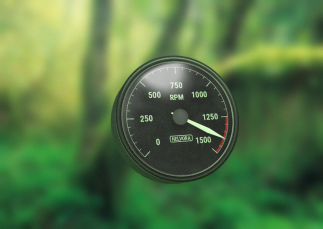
{"value": 1400, "unit": "rpm"}
